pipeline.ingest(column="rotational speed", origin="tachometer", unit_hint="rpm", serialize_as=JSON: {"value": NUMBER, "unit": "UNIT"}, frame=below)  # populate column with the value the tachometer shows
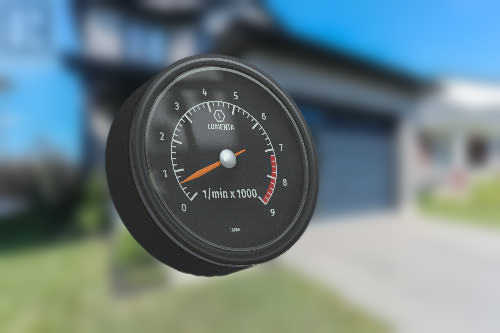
{"value": 600, "unit": "rpm"}
